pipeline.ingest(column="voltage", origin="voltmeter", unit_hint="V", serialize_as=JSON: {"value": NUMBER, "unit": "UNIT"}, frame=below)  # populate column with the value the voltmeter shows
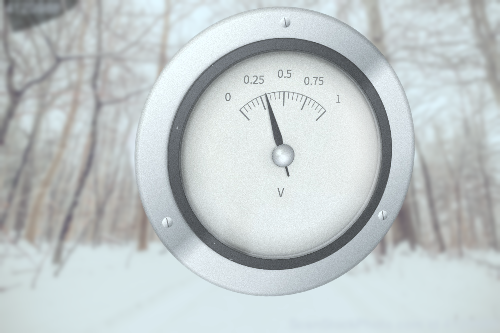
{"value": 0.3, "unit": "V"}
